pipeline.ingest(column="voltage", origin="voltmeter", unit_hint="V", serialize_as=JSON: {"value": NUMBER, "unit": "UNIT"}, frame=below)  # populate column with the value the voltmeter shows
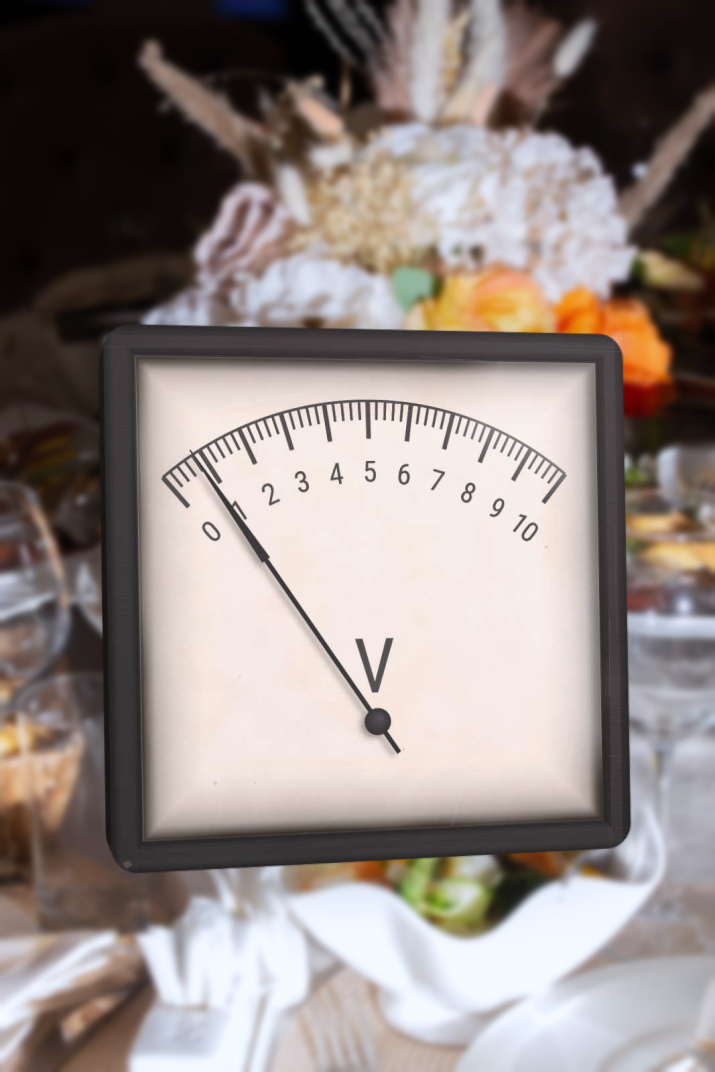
{"value": 0.8, "unit": "V"}
